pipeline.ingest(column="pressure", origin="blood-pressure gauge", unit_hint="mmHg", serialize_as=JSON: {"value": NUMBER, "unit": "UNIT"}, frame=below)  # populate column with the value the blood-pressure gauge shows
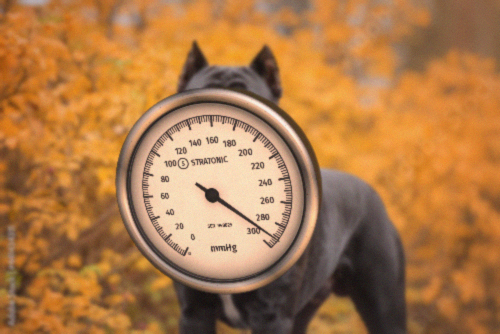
{"value": 290, "unit": "mmHg"}
